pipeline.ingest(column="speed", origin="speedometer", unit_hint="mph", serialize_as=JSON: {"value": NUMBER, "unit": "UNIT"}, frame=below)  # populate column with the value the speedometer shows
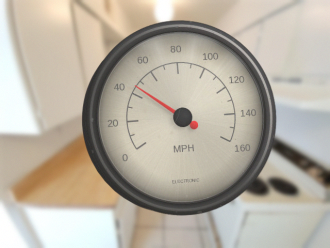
{"value": 45, "unit": "mph"}
